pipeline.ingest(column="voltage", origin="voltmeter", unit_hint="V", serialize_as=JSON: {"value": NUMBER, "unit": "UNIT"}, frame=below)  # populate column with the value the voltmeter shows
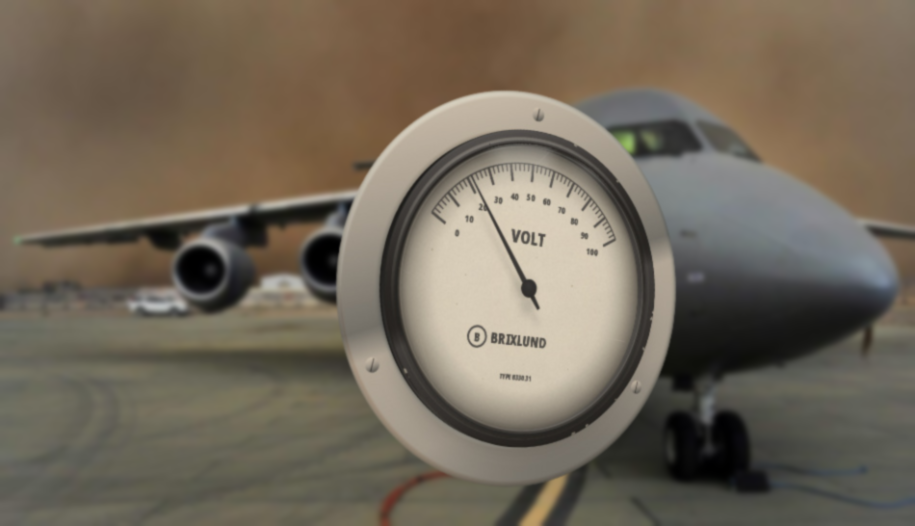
{"value": 20, "unit": "V"}
